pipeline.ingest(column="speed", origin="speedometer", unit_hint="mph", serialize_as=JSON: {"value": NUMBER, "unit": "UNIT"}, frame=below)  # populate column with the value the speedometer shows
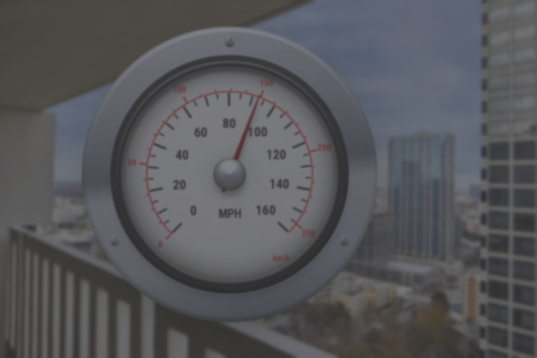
{"value": 92.5, "unit": "mph"}
